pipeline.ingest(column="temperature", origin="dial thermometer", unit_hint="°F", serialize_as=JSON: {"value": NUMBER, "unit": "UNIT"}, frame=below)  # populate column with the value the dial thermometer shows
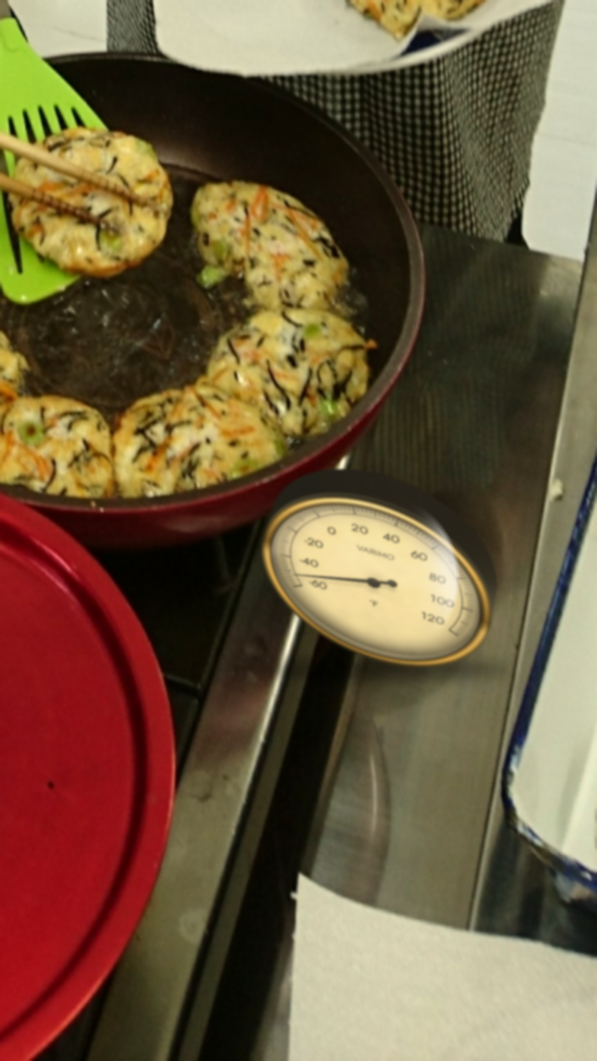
{"value": -50, "unit": "°F"}
